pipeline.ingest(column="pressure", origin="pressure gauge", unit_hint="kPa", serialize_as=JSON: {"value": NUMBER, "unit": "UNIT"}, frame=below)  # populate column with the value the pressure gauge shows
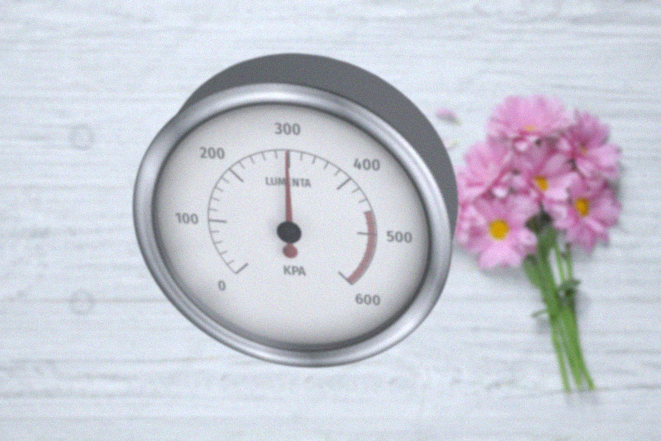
{"value": 300, "unit": "kPa"}
